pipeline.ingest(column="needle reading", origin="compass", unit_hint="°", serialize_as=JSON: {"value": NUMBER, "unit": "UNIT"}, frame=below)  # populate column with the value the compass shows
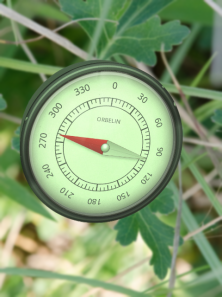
{"value": 280, "unit": "°"}
